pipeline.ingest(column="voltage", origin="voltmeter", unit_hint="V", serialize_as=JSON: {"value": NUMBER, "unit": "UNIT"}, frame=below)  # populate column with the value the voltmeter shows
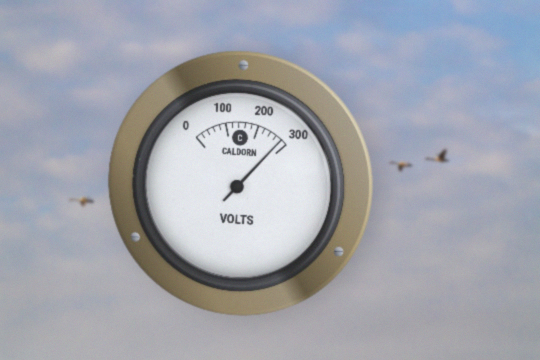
{"value": 280, "unit": "V"}
